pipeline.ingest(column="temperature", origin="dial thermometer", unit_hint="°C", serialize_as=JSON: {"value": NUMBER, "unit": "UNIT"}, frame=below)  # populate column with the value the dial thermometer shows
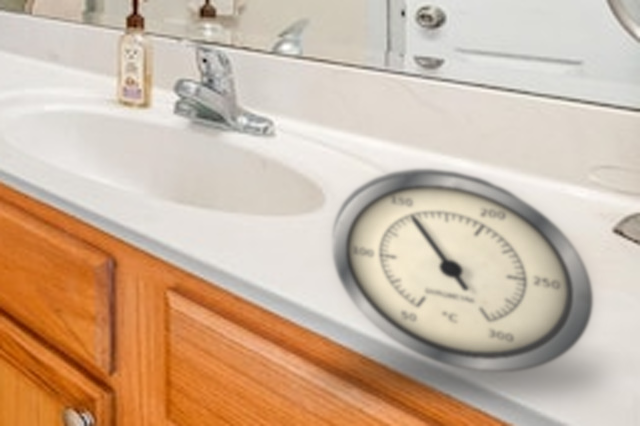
{"value": 150, "unit": "°C"}
